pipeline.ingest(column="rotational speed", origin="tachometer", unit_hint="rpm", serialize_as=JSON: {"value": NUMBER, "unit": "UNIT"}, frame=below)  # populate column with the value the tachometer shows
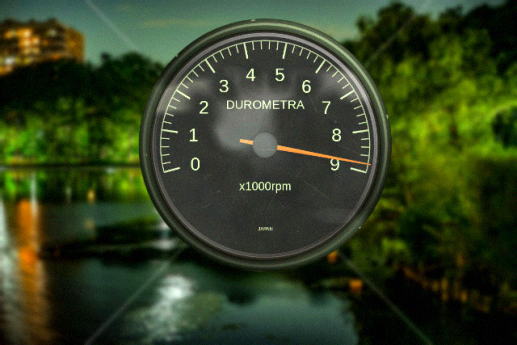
{"value": 8800, "unit": "rpm"}
